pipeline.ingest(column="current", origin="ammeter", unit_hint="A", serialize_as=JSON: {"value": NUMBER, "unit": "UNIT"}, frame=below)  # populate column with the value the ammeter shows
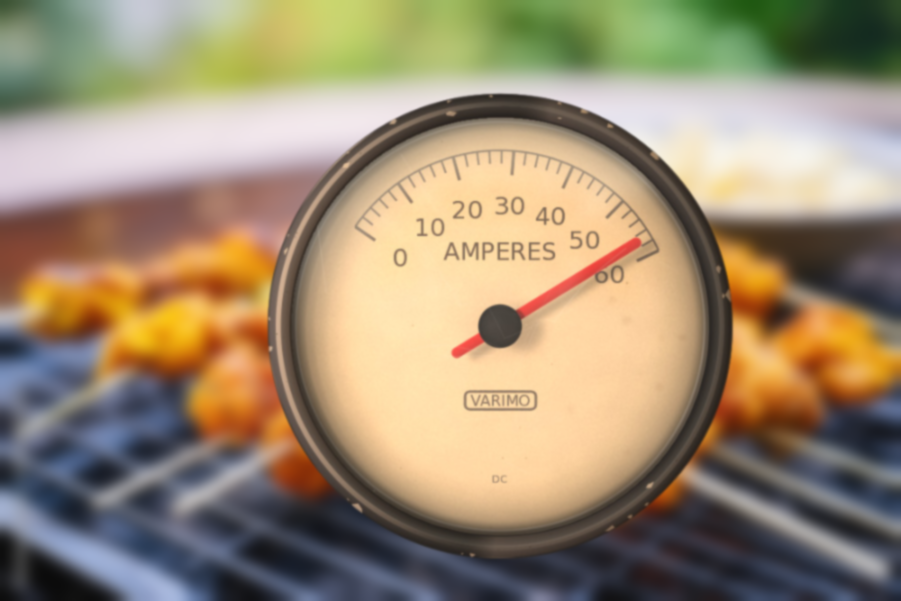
{"value": 57, "unit": "A"}
